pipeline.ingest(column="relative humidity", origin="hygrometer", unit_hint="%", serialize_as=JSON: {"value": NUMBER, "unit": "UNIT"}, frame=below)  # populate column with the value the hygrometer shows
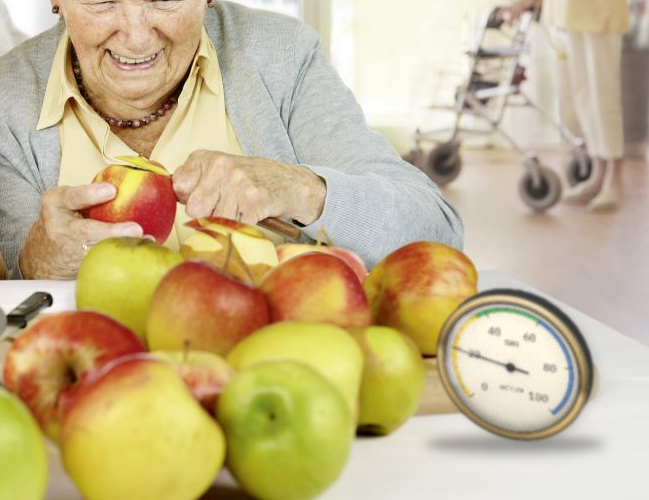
{"value": 20, "unit": "%"}
